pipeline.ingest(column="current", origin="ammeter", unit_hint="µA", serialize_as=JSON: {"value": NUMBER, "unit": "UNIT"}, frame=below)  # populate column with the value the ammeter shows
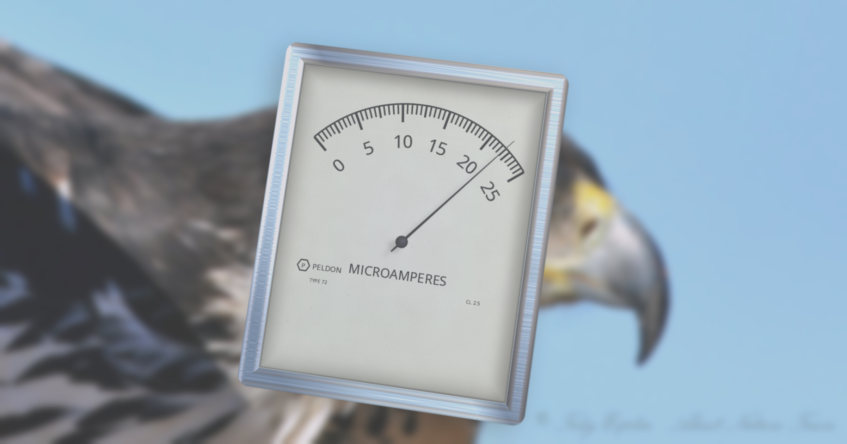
{"value": 22, "unit": "µA"}
